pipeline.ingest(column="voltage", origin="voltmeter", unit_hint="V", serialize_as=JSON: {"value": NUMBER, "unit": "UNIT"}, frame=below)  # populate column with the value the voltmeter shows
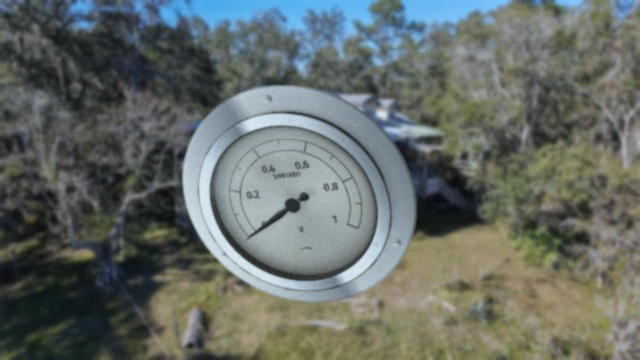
{"value": 0, "unit": "V"}
